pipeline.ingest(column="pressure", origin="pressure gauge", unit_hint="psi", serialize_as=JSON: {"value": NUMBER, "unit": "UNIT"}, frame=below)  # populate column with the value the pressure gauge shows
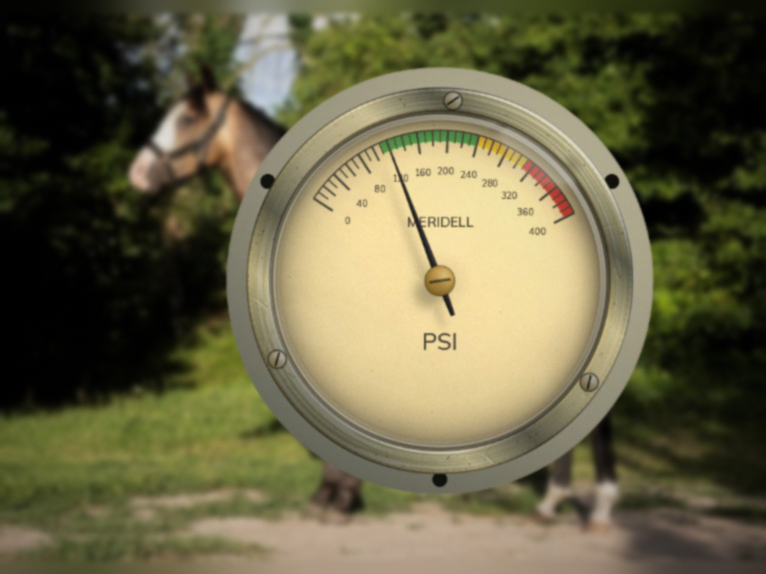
{"value": 120, "unit": "psi"}
